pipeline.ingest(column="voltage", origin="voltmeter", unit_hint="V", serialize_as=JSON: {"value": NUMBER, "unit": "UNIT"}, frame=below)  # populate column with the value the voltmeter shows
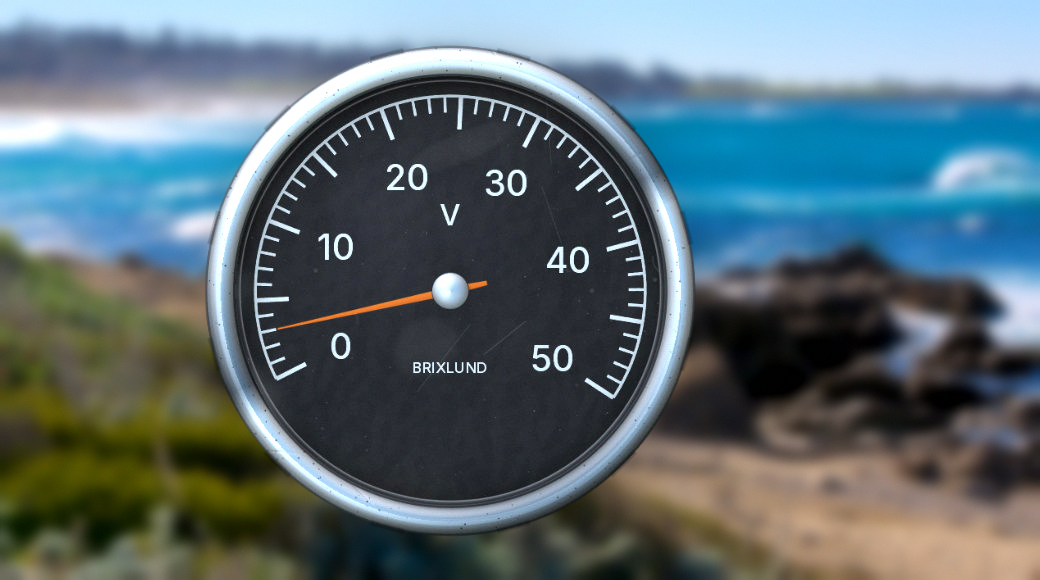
{"value": 3, "unit": "V"}
